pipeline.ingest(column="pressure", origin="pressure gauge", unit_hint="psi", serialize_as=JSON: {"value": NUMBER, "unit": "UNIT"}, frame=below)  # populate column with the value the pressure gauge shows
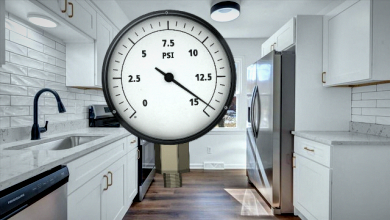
{"value": 14.5, "unit": "psi"}
